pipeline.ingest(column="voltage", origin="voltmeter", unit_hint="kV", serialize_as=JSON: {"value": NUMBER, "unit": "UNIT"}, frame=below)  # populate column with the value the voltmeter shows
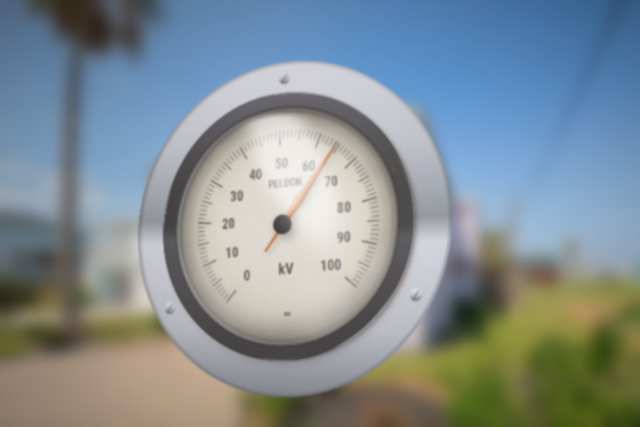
{"value": 65, "unit": "kV"}
